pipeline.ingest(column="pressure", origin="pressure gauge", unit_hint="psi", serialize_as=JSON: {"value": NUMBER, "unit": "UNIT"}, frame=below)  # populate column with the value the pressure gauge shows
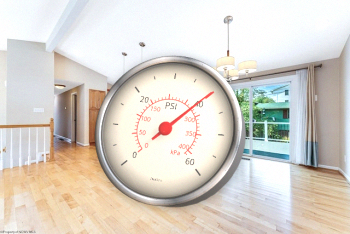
{"value": 40, "unit": "psi"}
